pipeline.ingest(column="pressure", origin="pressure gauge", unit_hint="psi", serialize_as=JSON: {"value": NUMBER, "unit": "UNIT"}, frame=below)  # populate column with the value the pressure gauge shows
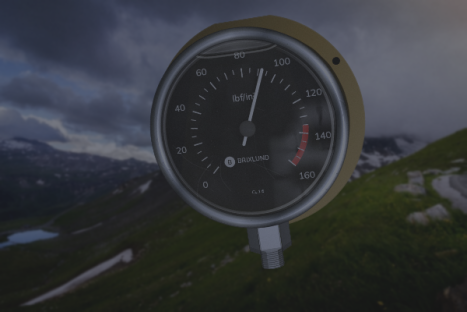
{"value": 92.5, "unit": "psi"}
